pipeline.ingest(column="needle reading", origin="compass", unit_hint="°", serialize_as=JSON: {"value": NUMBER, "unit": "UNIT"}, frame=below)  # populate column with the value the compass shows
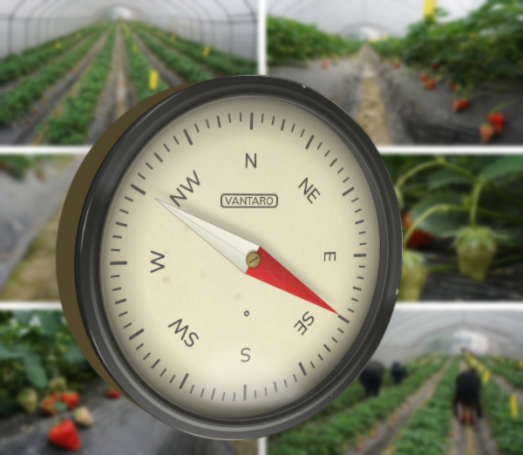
{"value": 120, "unit": "°"}
